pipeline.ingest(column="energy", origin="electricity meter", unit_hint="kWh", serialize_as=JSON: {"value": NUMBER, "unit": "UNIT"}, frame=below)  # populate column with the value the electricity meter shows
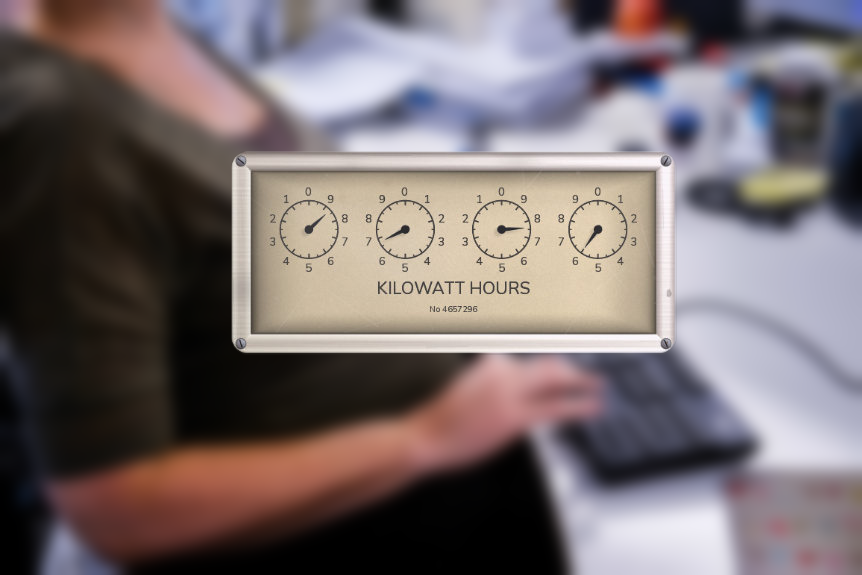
{"value": 8676, "unit": "kWh"}
